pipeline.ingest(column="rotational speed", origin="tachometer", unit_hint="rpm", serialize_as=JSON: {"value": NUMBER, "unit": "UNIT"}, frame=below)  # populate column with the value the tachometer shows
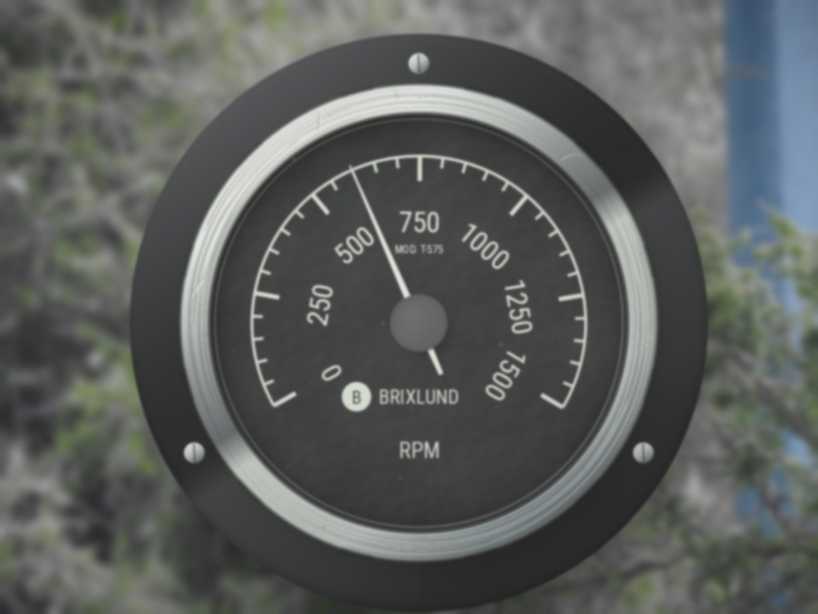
{"value": 600, "unit": "rpm"}
